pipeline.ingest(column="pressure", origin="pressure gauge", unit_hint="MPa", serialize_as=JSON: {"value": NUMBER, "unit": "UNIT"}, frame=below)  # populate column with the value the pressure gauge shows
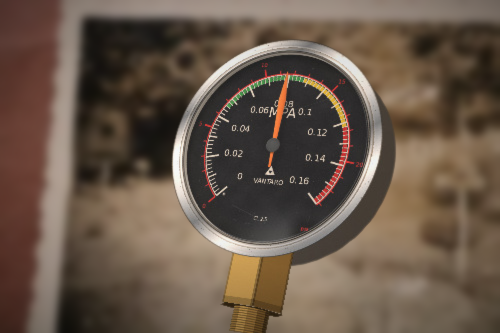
{"value": 0.08, "unit": "MPa"}
